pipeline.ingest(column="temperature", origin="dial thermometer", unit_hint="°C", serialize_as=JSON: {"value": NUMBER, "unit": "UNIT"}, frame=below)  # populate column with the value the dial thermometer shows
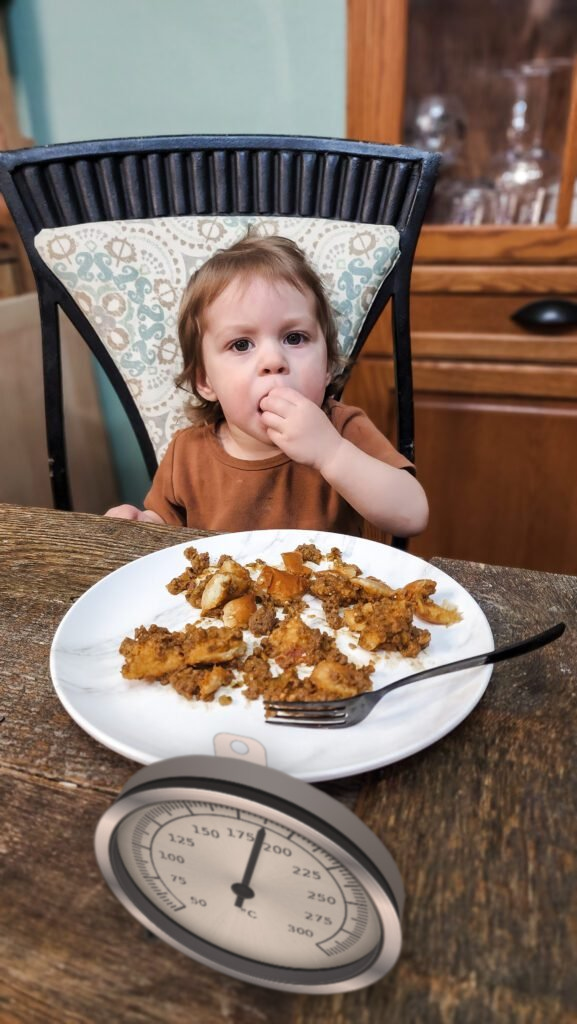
{"value": 187.5, "unit": "°C"}
